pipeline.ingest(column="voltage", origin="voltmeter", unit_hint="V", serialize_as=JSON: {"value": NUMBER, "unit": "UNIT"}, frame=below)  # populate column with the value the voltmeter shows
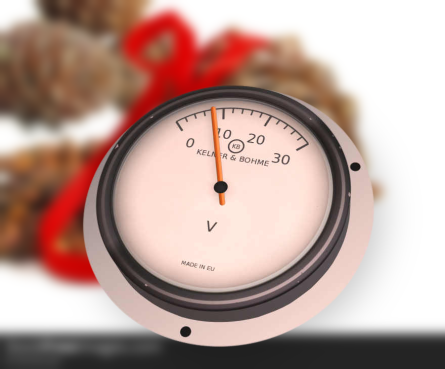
{"value": 8, "unit": "V"}
